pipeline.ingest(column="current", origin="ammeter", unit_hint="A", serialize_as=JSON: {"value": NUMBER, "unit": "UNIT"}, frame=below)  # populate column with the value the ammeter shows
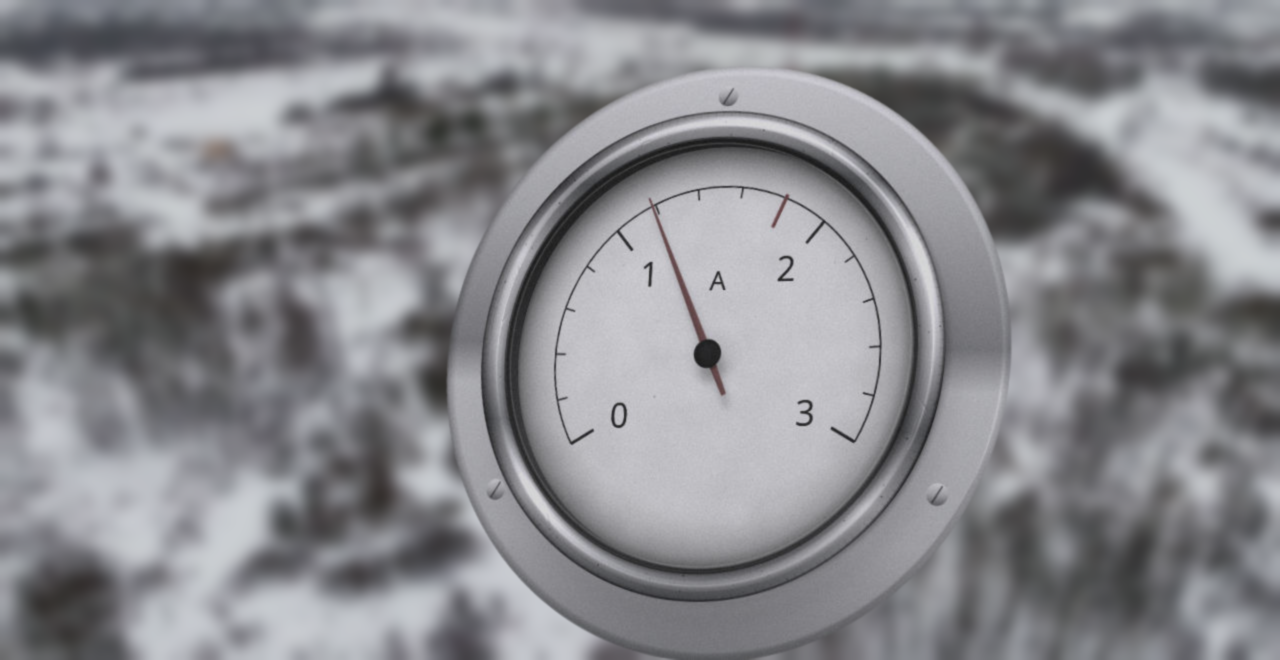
{"value": 1.2, "unit": "A"}
